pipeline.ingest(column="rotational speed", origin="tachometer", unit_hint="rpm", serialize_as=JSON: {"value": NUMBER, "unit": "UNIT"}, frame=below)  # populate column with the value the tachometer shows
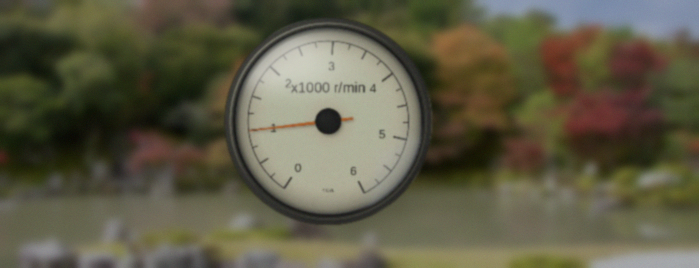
{"value": 1000, "unit": "rpm"}
